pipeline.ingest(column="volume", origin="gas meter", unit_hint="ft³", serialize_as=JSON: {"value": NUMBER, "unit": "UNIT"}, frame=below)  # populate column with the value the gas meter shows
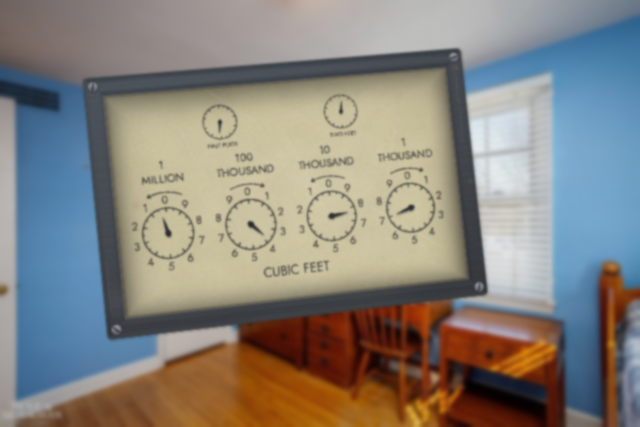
{"value": 37700, "unit": "ft³"}
